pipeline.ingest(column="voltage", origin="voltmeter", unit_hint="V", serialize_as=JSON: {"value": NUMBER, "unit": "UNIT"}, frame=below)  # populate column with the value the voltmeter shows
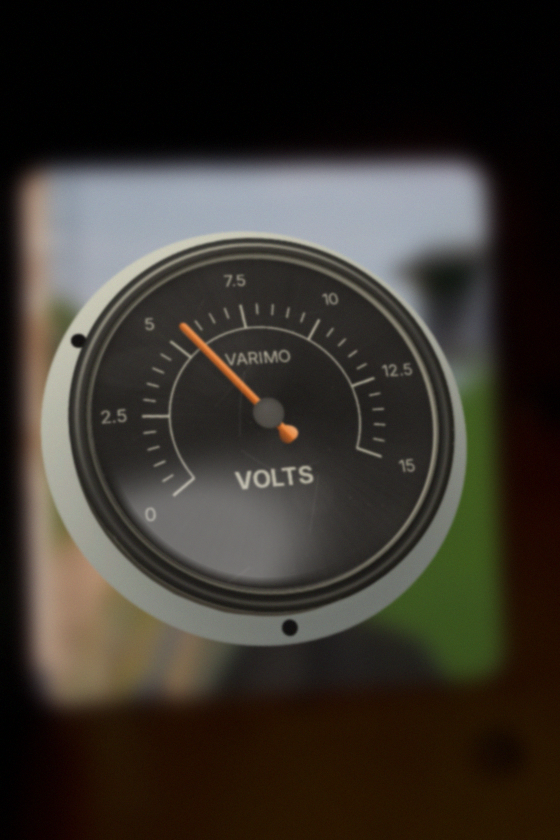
{"value": 5.5, "unit": "V"}
